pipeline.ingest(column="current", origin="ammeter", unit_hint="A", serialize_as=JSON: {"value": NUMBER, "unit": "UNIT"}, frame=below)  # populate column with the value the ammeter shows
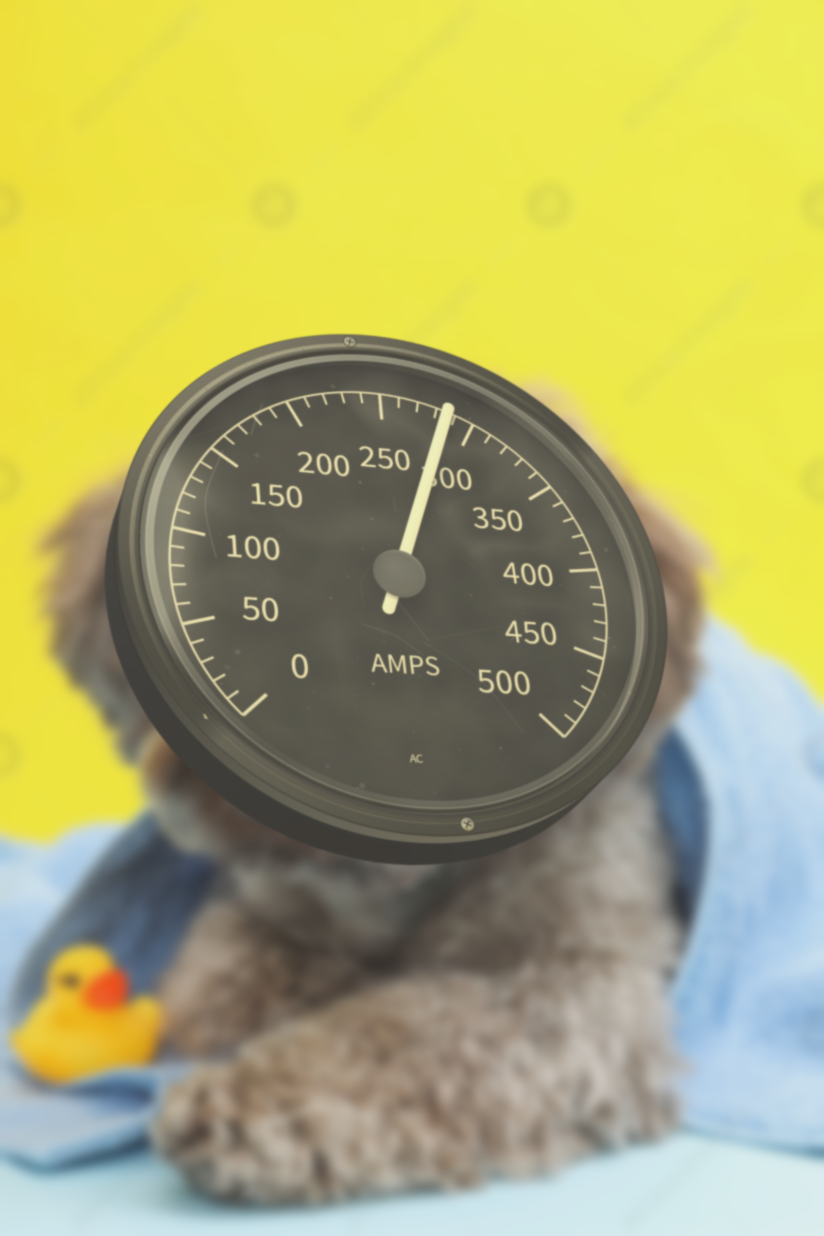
{"value": 285, "unit": "A"}
